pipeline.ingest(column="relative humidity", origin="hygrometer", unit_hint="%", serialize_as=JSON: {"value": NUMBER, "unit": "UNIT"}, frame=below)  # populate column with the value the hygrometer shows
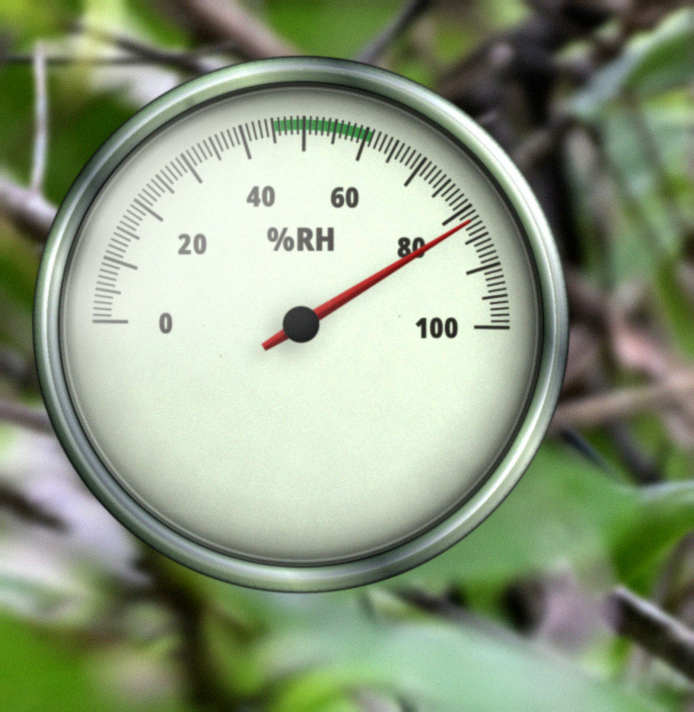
{"value": 82, "unit": "%"}
